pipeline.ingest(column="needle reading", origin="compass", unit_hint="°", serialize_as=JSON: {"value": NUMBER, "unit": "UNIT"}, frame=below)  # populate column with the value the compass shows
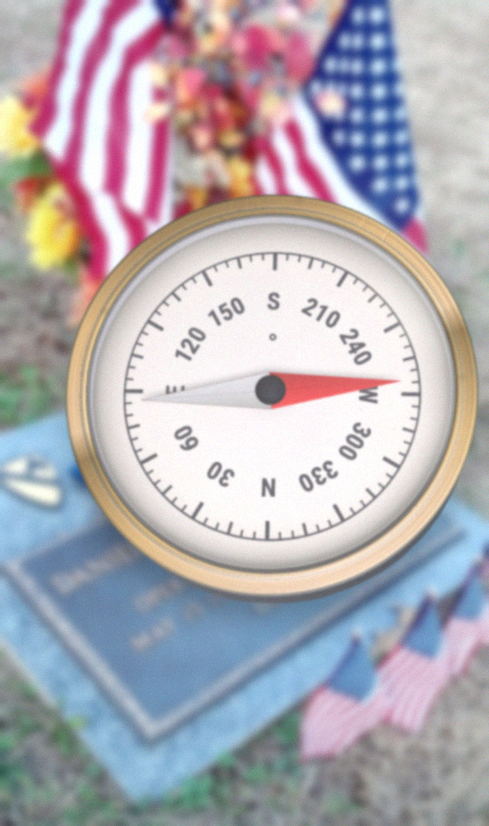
{"value": 265, "unit": "°"}
